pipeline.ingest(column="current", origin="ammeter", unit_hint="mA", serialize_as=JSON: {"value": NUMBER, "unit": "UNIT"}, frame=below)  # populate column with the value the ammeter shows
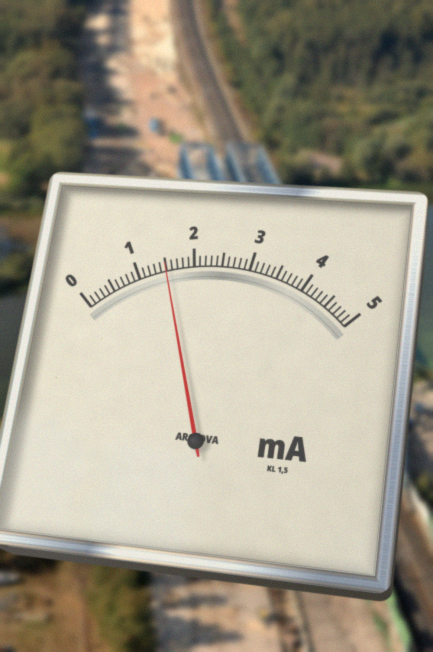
{"value": 1.5, "unit": "mA"}
